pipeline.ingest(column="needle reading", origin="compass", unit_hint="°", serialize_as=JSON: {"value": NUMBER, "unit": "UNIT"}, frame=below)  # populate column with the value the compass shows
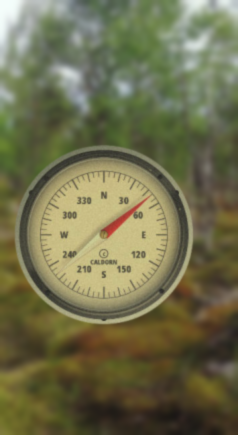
{"value": 50, "unit": "°"}
